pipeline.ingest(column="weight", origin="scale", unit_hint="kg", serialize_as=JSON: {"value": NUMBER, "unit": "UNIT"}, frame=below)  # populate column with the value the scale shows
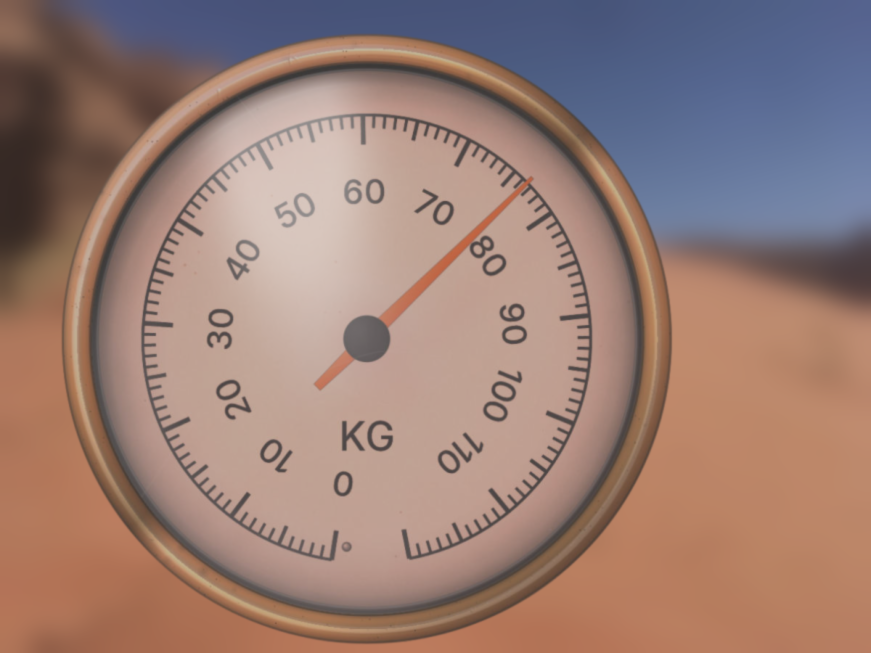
{"value": 76.5, "unit": "kg"}
